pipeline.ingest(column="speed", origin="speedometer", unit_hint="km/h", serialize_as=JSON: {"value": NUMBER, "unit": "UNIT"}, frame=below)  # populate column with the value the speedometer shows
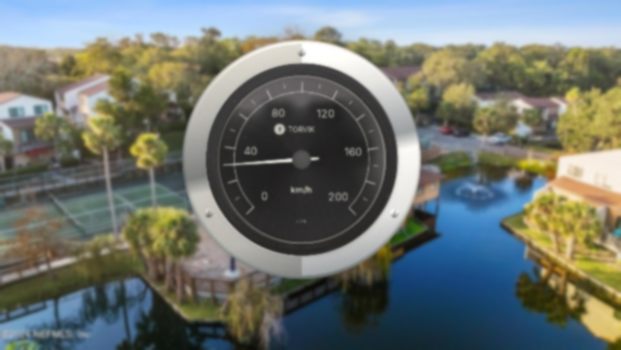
{"value": 30, "unit": "km/h"}
